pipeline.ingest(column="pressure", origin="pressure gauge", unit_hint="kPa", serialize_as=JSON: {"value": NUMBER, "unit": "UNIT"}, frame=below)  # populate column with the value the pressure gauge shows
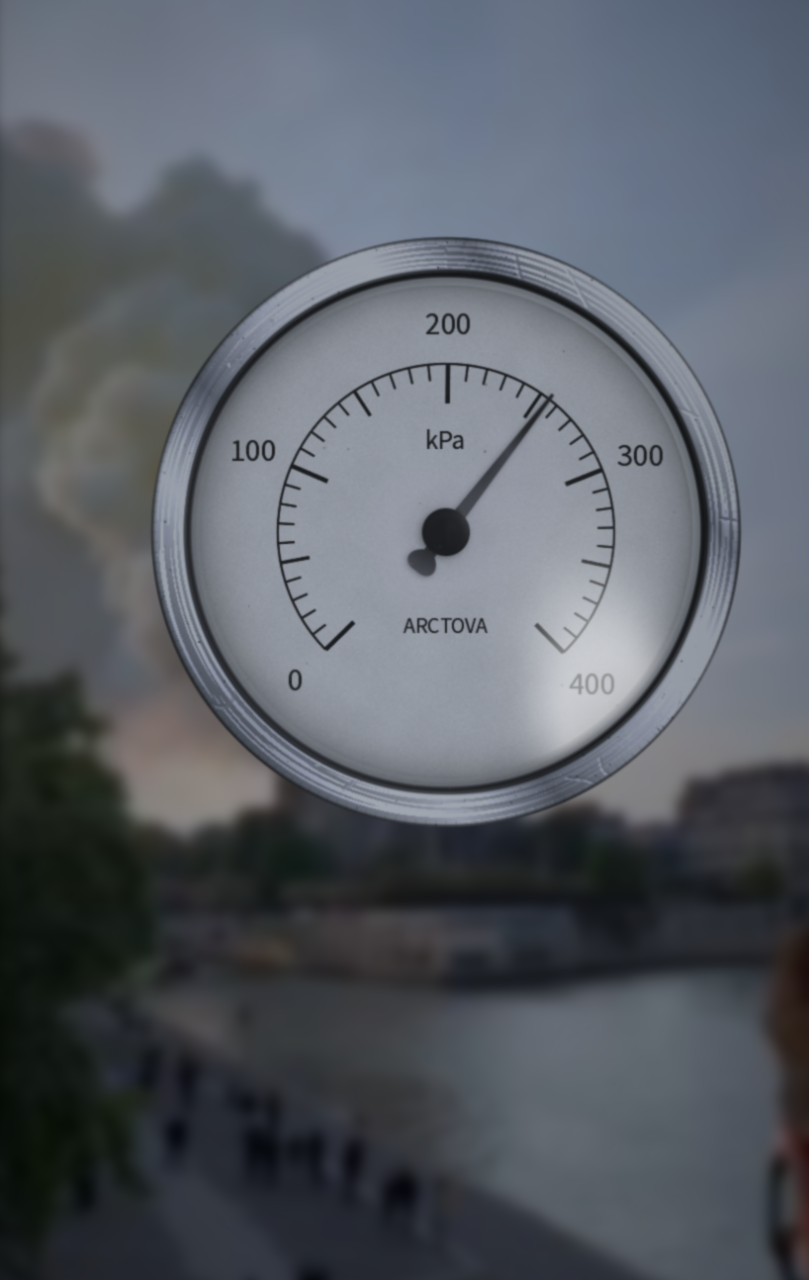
{"value": 255, "unit": "kPa"}
